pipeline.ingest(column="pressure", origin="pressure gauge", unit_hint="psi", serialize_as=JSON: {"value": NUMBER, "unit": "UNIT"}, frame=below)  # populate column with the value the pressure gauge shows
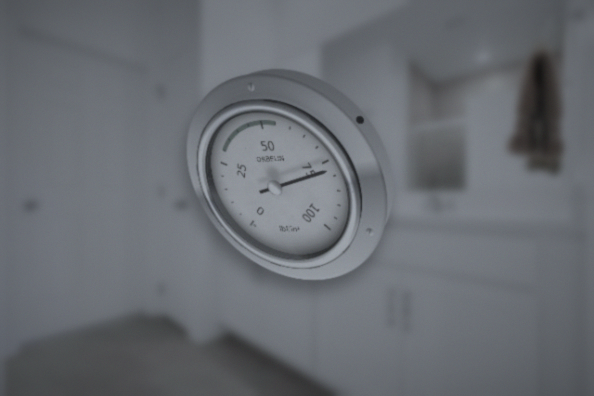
{"value": 77.5, "unit": "psi"}
